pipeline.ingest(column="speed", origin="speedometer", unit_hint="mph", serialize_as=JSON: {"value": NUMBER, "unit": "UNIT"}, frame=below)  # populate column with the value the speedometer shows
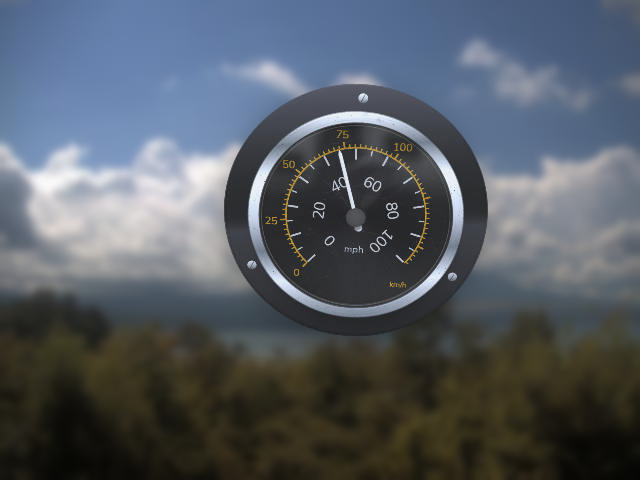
{"value": 45, "unit": "mph"}
